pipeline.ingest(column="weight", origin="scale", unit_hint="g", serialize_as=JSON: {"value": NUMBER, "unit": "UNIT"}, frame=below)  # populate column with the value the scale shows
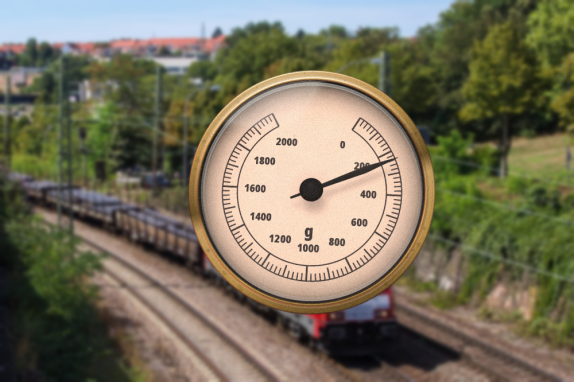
{"value": 240, "unit": "g"}
